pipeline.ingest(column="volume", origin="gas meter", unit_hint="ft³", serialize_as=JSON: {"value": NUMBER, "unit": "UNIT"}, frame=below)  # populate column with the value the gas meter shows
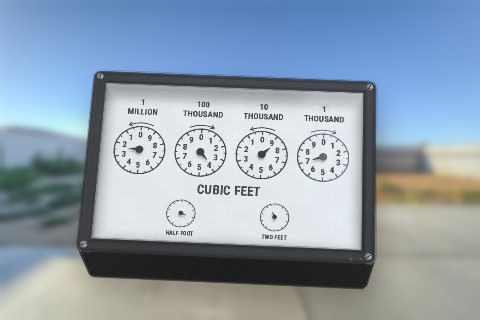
{"value": 238700, "unit": "ft³"}
